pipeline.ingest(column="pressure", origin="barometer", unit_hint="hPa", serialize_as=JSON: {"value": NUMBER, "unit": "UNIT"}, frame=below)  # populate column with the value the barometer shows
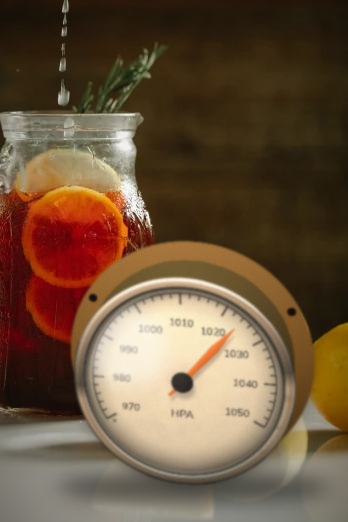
{"value": 1024, "unit": "hPa"}
